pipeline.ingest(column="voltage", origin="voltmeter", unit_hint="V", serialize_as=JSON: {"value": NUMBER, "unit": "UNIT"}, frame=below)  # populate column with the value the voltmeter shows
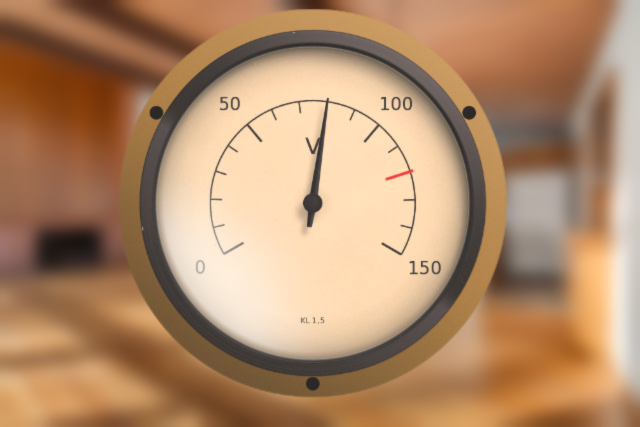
{"value": 80, "unit": "V"}
